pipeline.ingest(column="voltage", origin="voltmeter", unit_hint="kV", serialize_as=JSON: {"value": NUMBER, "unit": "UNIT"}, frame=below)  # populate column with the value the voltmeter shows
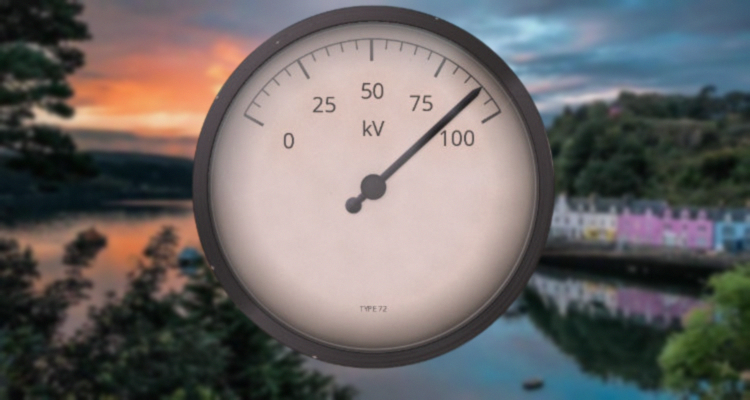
{"value": 90, "unit": "kV"}
